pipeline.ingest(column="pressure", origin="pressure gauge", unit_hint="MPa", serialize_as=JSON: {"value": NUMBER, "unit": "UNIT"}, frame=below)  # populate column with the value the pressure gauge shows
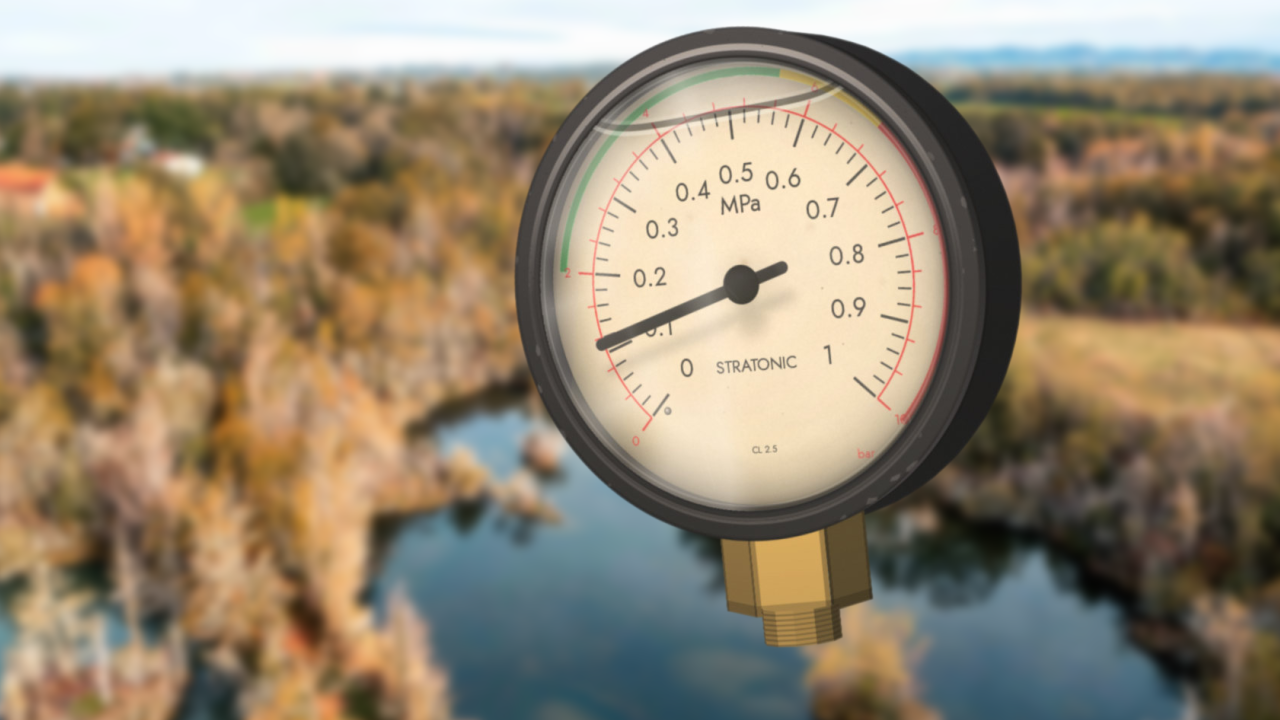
{"value": 0.11, "unit": "MPa"}
